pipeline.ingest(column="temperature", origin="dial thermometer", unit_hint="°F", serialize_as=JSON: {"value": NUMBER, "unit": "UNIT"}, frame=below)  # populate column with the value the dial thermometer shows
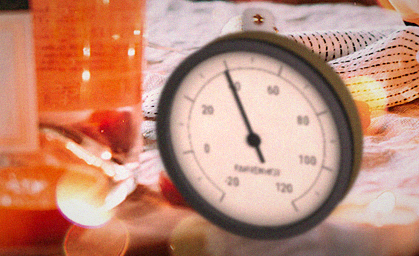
{"value": 40, "unit": "°F"}
